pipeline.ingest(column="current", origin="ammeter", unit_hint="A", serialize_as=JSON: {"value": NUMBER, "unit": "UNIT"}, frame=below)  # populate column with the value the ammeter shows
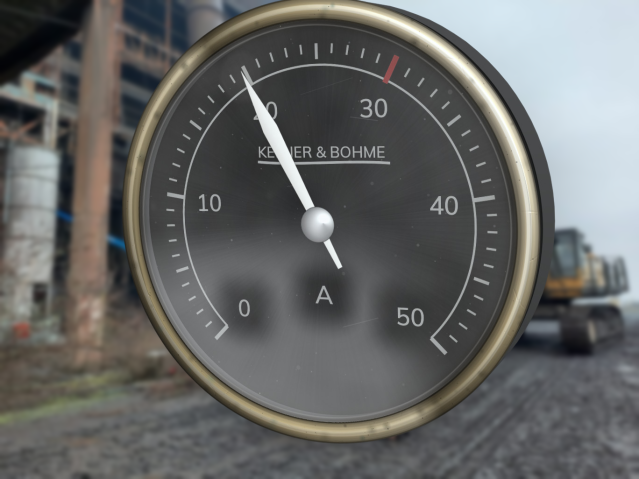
{"value": 20, "unit": "A"}
